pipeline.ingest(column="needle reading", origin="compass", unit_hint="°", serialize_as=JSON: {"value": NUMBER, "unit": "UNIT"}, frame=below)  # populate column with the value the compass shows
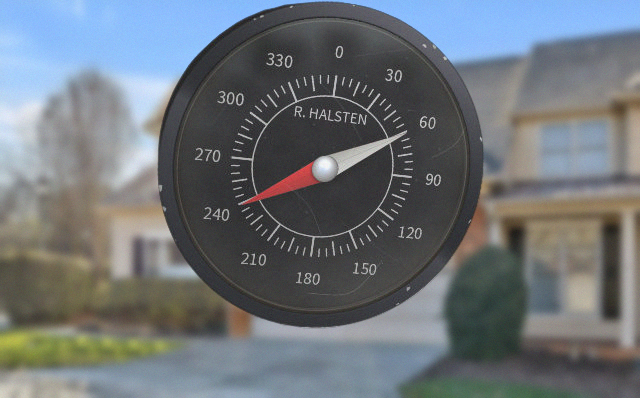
{"value": 240, "unit": "°"}
